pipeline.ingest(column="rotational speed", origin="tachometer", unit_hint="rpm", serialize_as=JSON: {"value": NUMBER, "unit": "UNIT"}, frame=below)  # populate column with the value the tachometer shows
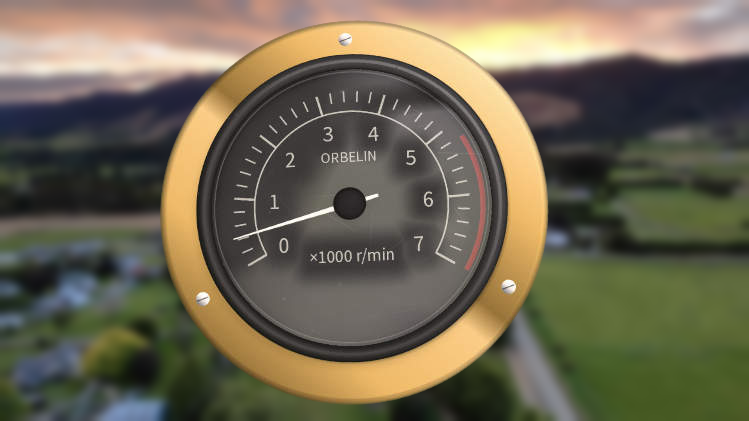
{"value": 400, "unit": "rpm"}
